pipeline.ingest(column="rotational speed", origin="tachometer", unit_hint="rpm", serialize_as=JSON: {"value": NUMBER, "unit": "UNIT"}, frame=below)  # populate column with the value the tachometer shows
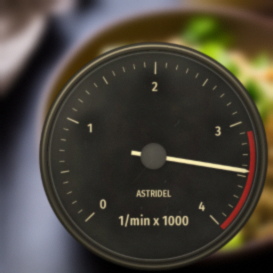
{"value": 3450, "unit": "rpm"}
